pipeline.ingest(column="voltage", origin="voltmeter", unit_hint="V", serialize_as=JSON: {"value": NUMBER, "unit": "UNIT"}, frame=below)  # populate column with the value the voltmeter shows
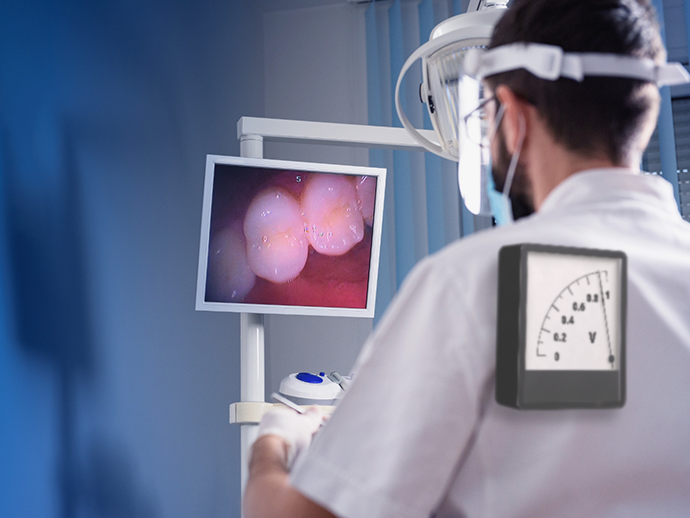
{"value": 0.9, "unit": "V"}
